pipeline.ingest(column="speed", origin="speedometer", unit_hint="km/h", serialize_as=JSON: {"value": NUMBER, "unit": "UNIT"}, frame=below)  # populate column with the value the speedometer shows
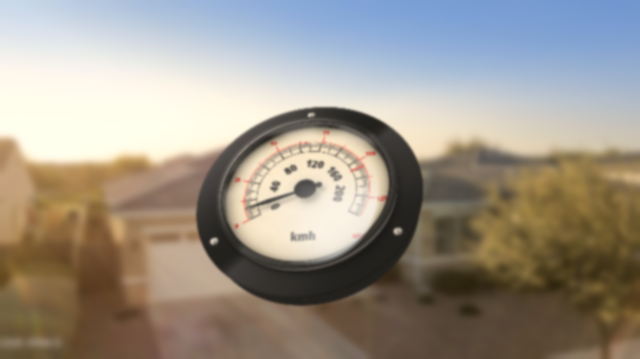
{"value": 10, "unit": "km/h"}
